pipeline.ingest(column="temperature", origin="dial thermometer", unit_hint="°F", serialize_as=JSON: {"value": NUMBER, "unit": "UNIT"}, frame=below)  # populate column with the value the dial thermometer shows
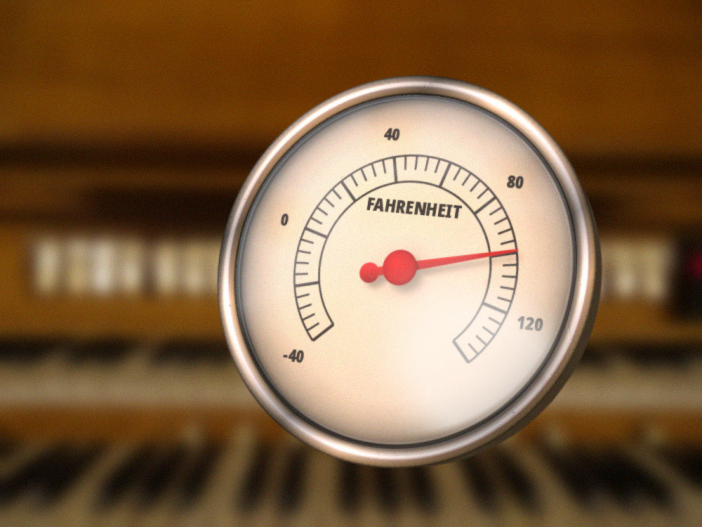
{"value": 100, "unit": "°F"}
